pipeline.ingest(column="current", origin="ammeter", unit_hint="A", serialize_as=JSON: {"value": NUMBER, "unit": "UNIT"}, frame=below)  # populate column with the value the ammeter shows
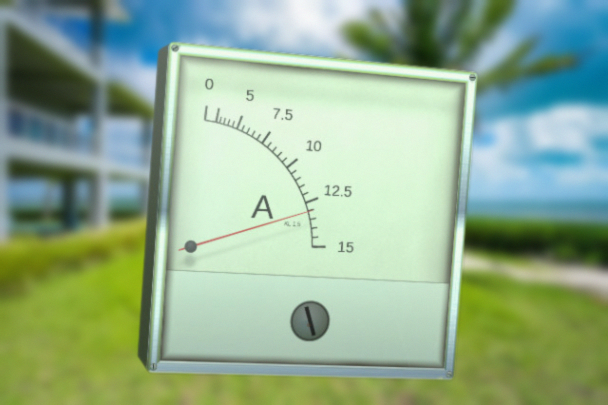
{"value": 13, "unit": "A"}
